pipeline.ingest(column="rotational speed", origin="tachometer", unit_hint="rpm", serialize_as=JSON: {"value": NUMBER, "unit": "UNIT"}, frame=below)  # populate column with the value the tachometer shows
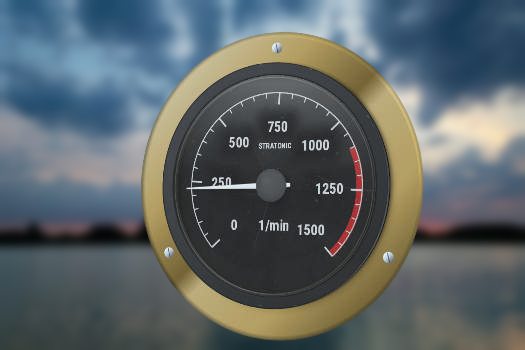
{"value": 225, "unit": "rpm"}
